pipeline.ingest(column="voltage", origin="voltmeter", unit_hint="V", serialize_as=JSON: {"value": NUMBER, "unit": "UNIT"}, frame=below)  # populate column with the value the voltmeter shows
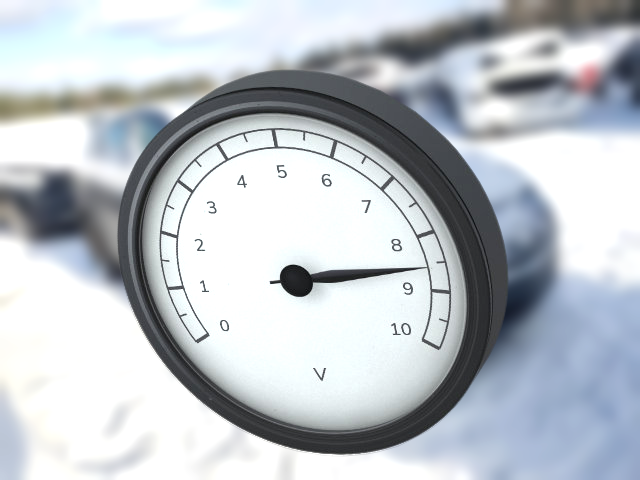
{"value": 8.5, "unit": "V"}
